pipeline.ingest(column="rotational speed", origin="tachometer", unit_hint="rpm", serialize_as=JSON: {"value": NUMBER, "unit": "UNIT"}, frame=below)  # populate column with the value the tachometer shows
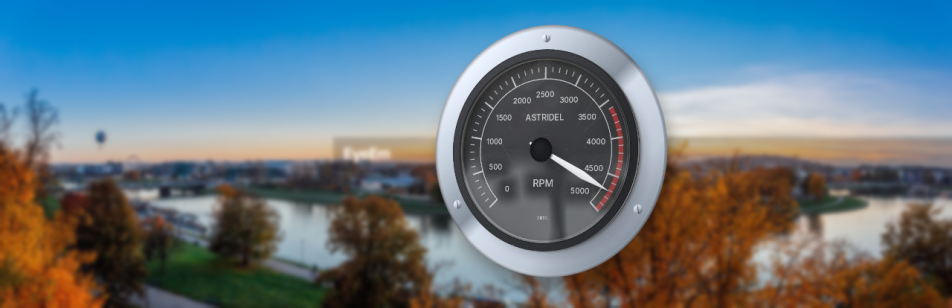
{"value": 4700, "unit": "rpm"}
